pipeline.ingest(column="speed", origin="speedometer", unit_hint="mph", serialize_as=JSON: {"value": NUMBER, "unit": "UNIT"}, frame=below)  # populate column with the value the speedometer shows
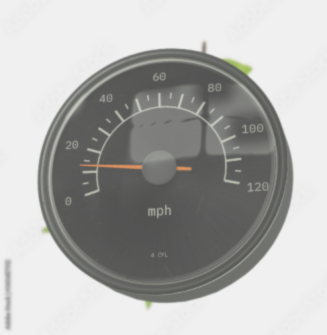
{"value": 12.5, "unit": "mph"}
